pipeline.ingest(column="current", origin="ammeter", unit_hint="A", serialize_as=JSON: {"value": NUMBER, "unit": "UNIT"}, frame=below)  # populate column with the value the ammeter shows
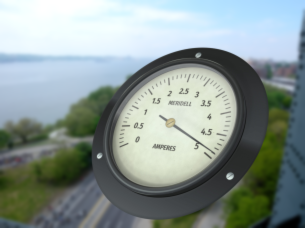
{"value": 4.9, "unit": "A"}
